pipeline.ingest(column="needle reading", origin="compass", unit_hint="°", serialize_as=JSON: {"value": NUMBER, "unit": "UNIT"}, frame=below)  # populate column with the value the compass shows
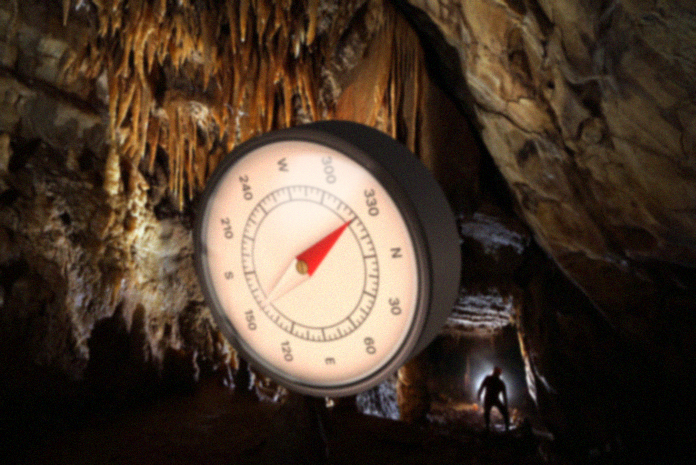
{"value": 330, "unit": "°"}
